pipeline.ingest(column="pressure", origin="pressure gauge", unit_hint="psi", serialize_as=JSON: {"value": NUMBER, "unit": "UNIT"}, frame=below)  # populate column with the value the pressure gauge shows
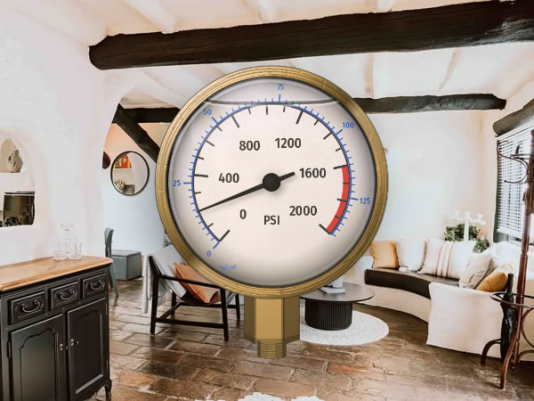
{"value": 200, "unit": "psi"}
